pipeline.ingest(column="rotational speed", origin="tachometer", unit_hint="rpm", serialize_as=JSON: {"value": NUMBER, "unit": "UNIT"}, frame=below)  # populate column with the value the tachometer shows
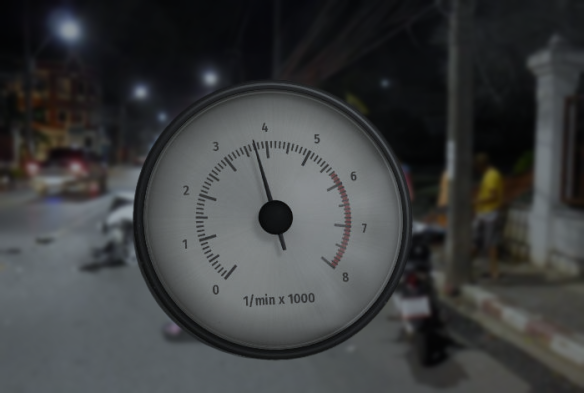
{"value": 3700, "unit": "rpm"}
